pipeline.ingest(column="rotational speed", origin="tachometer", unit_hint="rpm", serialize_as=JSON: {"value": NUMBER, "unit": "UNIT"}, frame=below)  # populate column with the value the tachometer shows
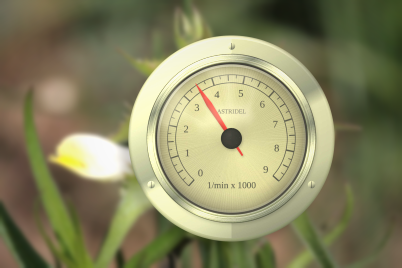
{"value": 3500, "unit": "rpm"}
